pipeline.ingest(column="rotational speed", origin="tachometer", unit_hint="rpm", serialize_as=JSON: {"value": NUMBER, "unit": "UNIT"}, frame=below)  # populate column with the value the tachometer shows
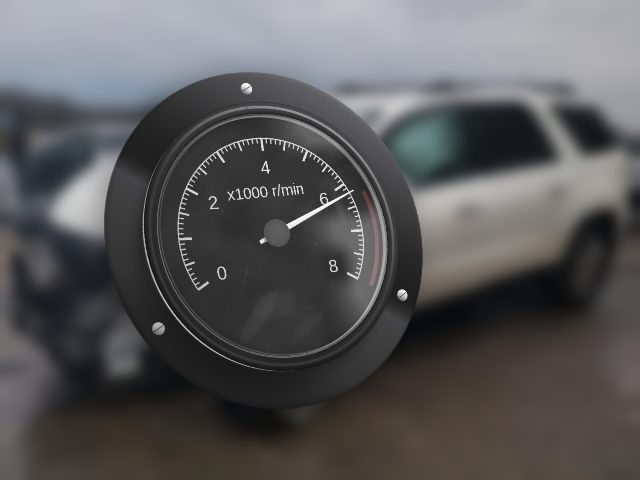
{"value": 6200, "unit": "rpm"}
